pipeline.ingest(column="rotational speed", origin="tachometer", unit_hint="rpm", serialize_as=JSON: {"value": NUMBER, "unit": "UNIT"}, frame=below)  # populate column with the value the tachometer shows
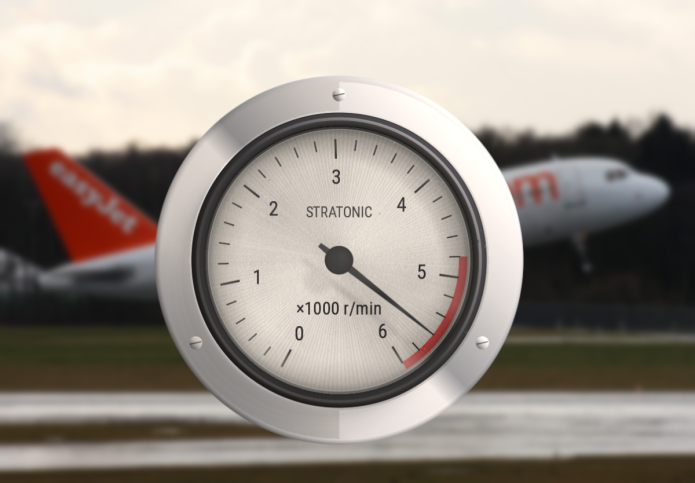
{"value": 5600, "unit": "rpm"}
